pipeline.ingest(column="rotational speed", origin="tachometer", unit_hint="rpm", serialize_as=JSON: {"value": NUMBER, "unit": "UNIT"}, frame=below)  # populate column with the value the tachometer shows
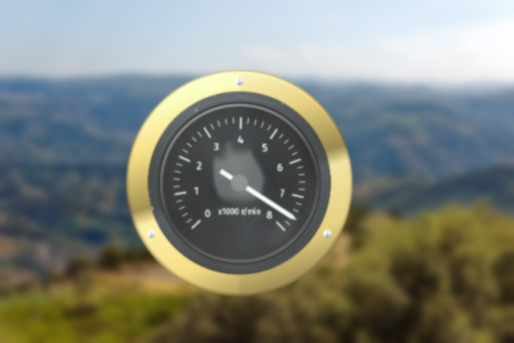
{"value": 7600, "unit": "rpm"}
